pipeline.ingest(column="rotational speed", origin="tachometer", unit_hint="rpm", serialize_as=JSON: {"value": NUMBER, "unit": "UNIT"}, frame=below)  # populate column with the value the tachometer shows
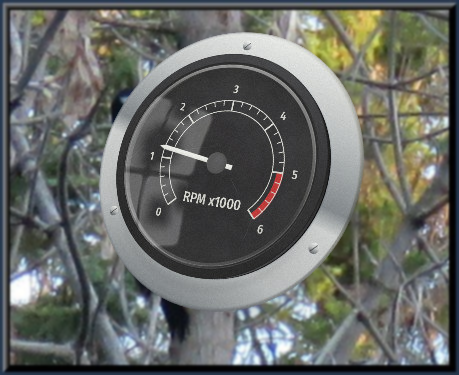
{"value": 1200, "unit": "rpm"}
